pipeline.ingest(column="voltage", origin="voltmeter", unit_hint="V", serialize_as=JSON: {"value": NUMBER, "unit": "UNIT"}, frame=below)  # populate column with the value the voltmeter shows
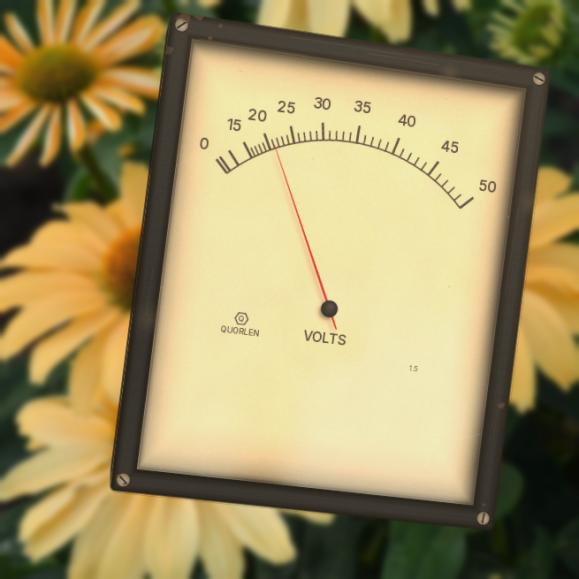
{"value": 21, "unit": "V"}
